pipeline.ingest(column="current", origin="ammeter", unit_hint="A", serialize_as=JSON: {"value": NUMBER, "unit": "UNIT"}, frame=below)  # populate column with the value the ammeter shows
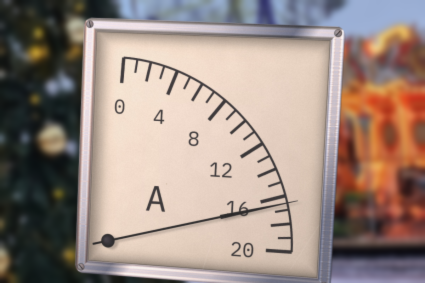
{"value": 16.5, "unit": "A"}
